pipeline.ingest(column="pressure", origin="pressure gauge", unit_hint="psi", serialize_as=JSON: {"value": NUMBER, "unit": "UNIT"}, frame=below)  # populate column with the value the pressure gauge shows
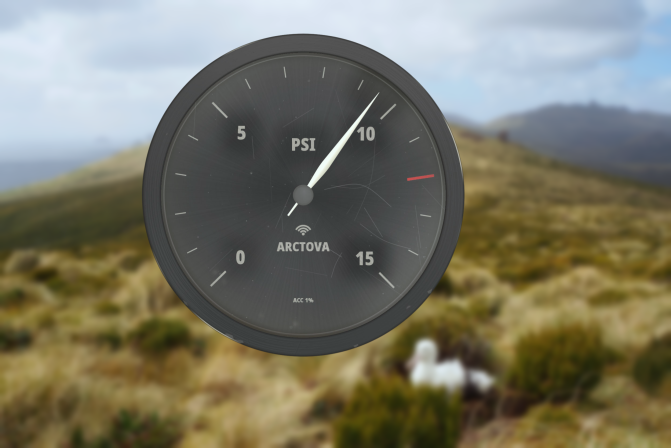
{"value": 9.5, "unit": "psi"}
